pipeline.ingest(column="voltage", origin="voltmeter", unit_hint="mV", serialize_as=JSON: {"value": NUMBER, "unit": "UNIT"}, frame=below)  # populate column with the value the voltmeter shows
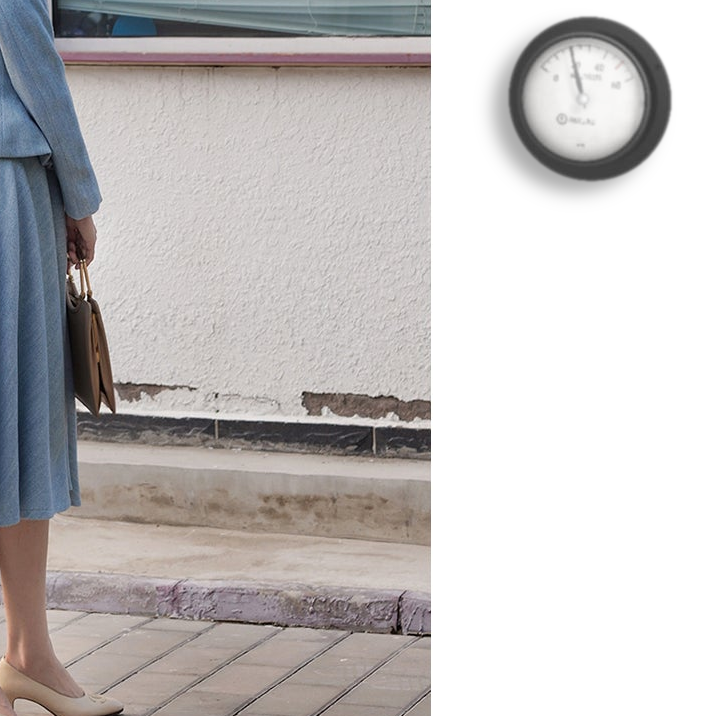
{"value": 20, "unit": "mV"}
